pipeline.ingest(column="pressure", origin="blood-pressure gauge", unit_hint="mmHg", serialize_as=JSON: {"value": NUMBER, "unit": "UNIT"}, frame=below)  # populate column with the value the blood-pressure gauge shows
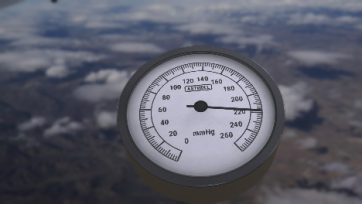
{"value": 220, "unit": "mmHg"}
